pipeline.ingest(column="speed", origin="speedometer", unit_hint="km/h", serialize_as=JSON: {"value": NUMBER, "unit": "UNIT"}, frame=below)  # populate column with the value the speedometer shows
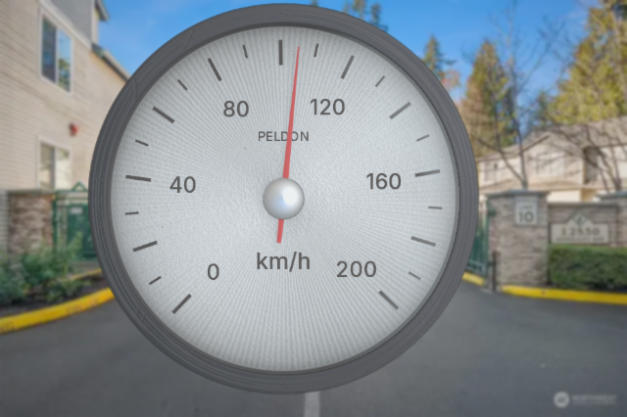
{"value": 105, "unit": "km/h"}
